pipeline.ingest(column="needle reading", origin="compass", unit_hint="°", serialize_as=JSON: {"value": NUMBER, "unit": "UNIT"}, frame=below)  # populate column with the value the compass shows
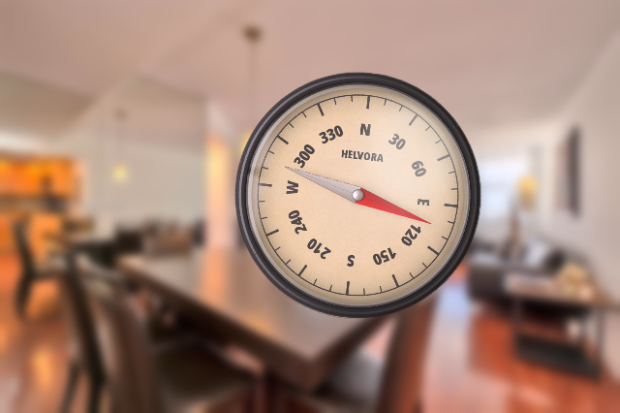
{"value": 105, "unit": "°"}
